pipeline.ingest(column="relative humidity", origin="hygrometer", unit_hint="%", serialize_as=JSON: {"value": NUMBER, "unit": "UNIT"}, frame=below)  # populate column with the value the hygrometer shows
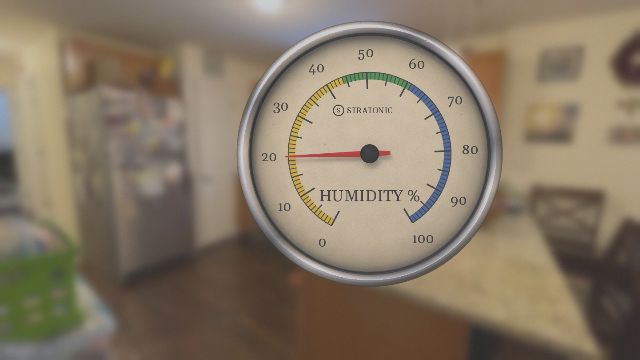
{"value": 20, "unit": "%"}
